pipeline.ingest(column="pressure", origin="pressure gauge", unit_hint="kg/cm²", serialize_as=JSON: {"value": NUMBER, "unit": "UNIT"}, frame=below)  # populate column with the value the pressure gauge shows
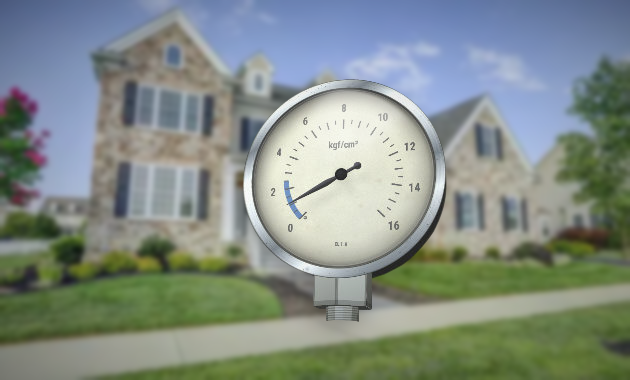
{"value": 1, "unit": "kg/cm²"}
